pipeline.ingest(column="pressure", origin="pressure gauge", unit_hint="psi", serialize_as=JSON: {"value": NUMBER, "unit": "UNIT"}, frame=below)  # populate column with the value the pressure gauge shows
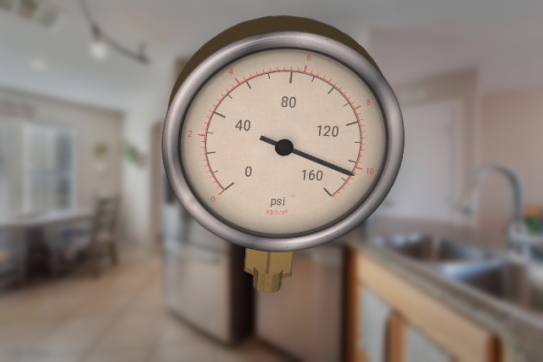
{"value": 145, "unit": "psi"}
